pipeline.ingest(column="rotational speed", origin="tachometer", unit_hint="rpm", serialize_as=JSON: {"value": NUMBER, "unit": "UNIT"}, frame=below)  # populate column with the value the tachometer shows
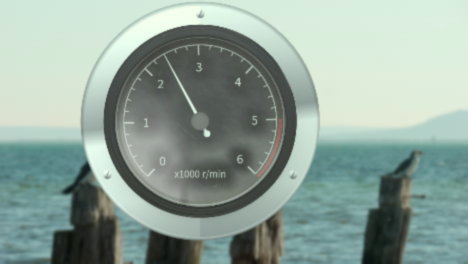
{"value": 2400, "unit": "rpm"}
